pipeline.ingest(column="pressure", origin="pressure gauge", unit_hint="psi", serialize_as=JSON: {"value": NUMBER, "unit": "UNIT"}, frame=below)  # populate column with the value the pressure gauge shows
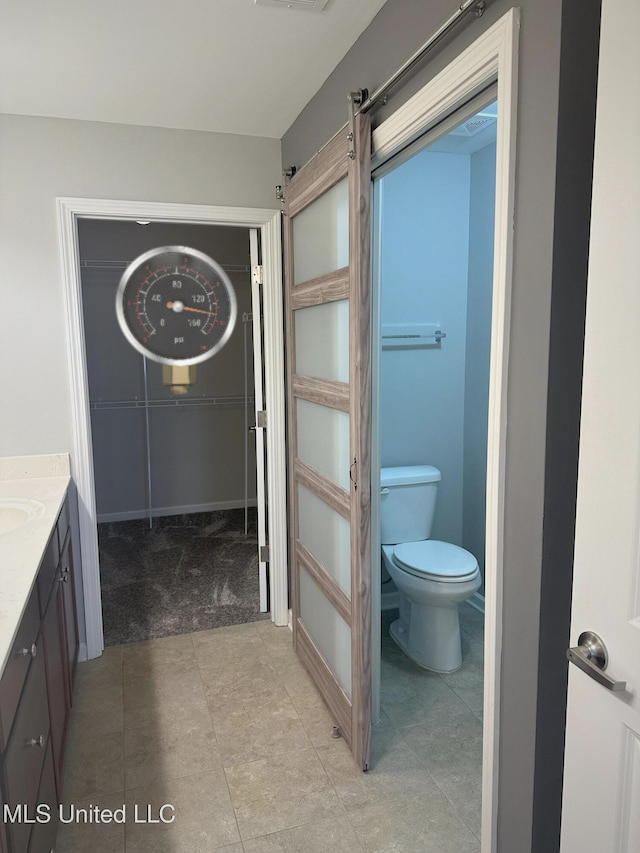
{"value": 140, "unit": "psi"}
